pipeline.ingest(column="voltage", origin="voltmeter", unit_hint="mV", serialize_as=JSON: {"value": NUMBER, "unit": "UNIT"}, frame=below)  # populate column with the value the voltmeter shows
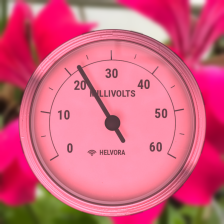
{"value": 22.5, "unit": "mV"}
